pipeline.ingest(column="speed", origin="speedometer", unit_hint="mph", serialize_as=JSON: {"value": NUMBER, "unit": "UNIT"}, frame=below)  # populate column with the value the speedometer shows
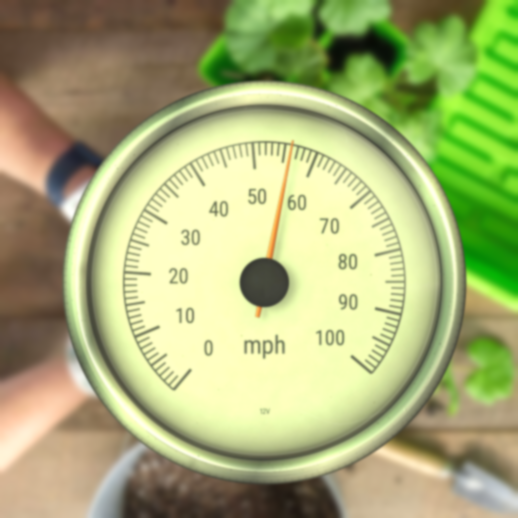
{"value": 56, "unit": "mph"}
